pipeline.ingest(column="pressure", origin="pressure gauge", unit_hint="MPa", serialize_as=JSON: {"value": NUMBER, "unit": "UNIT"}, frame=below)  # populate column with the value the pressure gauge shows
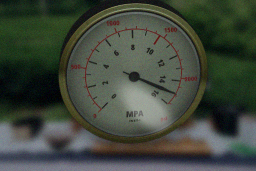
{"value": 15, "unit": "MPa"}
